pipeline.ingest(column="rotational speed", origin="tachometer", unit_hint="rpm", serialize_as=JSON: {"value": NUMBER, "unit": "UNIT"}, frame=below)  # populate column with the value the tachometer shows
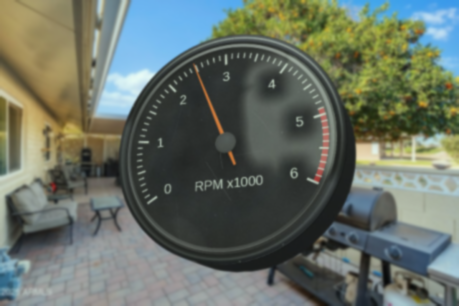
{"value": 2500, "unit": "rpm"}
